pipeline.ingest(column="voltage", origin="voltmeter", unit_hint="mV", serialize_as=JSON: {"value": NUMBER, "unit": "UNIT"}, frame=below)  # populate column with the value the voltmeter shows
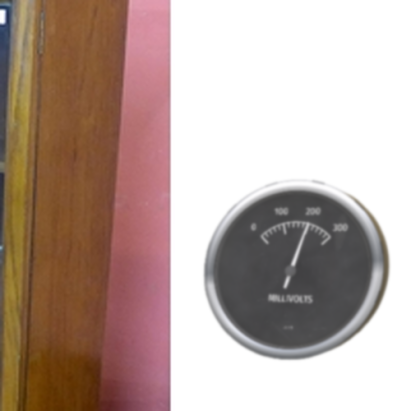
{"value": 200, "unit": "mV"}
